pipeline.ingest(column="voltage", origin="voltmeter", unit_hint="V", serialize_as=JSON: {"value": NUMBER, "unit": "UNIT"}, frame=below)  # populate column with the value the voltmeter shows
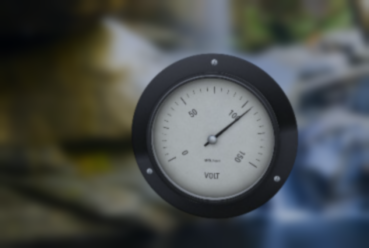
{"value": 105, "unit": "V"}
